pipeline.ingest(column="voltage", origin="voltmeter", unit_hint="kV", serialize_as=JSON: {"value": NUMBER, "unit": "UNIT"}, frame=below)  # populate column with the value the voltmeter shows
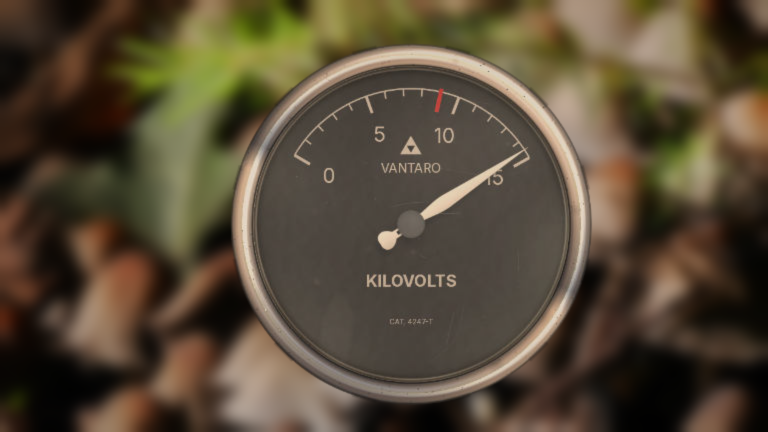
{"value": 14.5, "unit": "kV"}
